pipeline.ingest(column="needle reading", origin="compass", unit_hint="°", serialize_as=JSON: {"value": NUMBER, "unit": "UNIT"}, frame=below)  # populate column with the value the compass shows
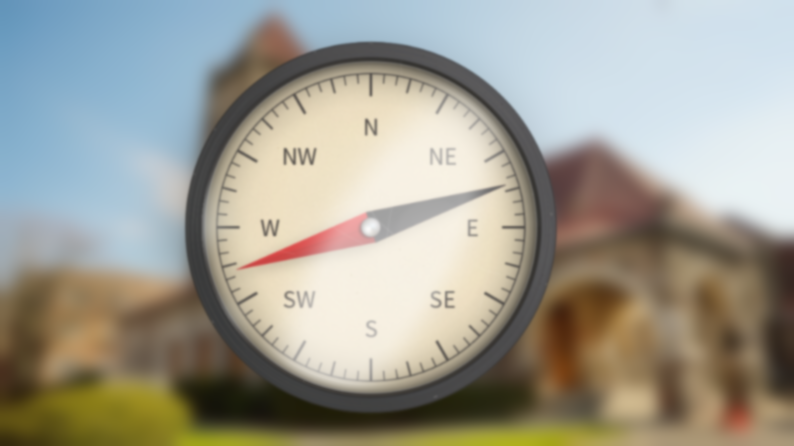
{"value": 252.5, "unit": "°"}
